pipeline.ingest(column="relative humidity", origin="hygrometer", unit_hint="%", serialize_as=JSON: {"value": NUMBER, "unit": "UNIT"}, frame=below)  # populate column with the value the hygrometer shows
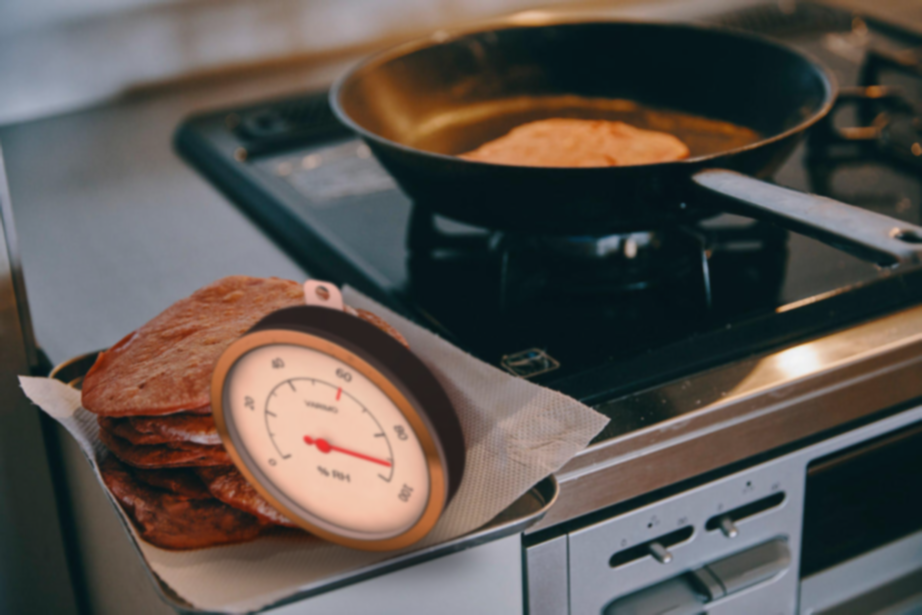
{"value": 90, "unit": "%"}
